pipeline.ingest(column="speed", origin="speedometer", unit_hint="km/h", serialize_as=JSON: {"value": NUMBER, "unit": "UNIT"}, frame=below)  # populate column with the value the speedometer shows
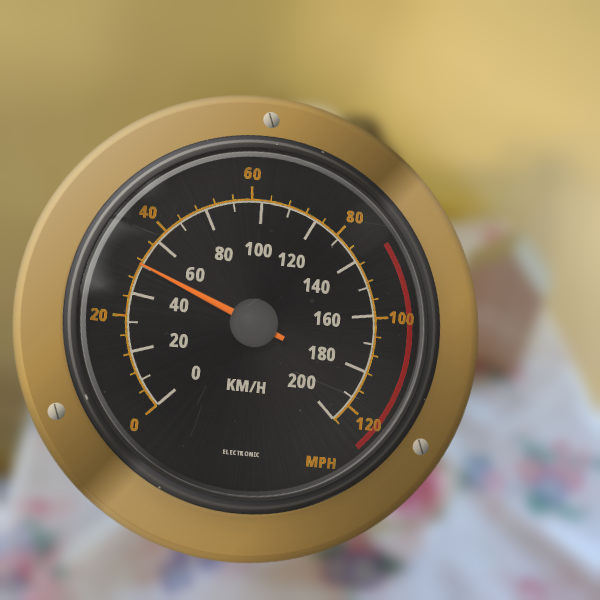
{"value": 50, "unit": "km/h"}
